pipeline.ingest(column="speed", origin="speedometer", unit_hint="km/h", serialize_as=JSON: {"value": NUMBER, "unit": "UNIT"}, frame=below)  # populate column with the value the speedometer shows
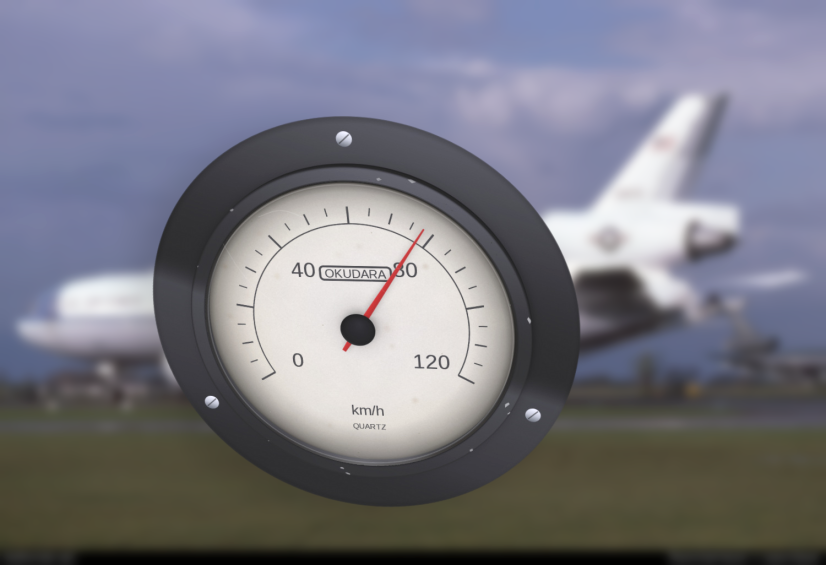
{"value": 77.5, "unit": "km/h"}
